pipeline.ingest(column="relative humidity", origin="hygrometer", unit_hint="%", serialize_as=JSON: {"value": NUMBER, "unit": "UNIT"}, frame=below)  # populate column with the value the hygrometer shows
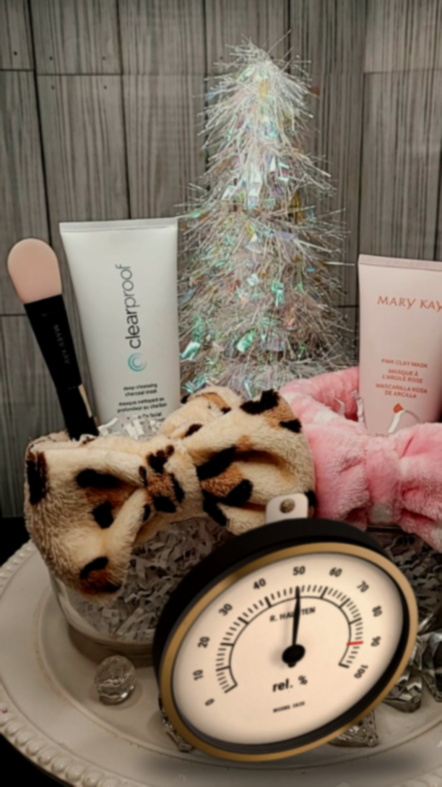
{"value": 50, "unit": "%"}
